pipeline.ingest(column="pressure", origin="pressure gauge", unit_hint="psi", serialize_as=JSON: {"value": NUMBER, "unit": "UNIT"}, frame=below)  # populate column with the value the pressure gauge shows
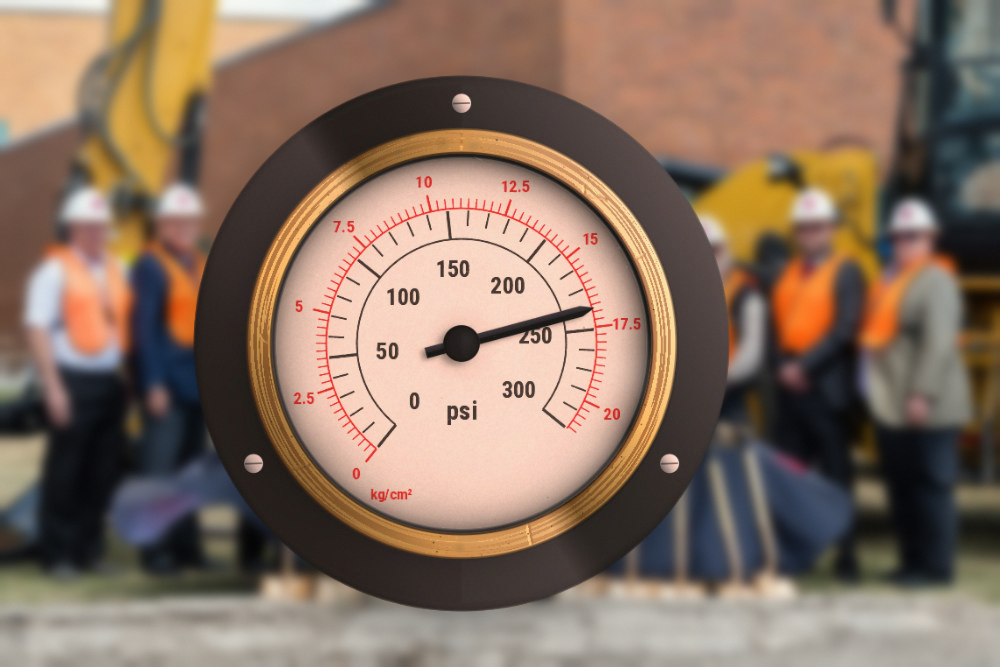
{"value": 240, "unit": "psi"}
